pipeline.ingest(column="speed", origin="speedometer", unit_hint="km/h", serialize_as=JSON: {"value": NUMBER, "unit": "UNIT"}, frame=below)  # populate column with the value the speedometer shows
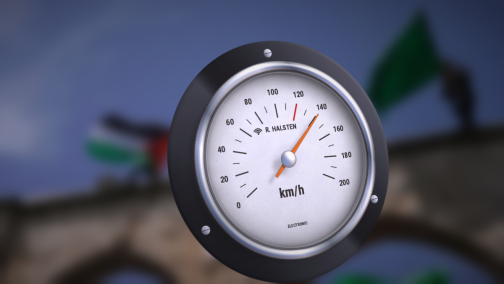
{"value": 140, "unit": "km/h"}
